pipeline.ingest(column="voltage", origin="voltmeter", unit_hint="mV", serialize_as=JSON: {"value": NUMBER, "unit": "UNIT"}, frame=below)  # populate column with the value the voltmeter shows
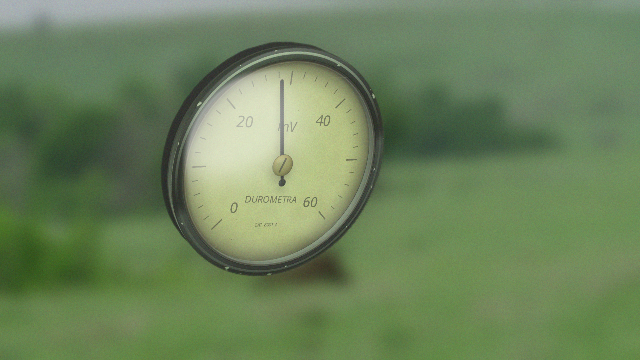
{"value": 28, "unit": "mV"}
